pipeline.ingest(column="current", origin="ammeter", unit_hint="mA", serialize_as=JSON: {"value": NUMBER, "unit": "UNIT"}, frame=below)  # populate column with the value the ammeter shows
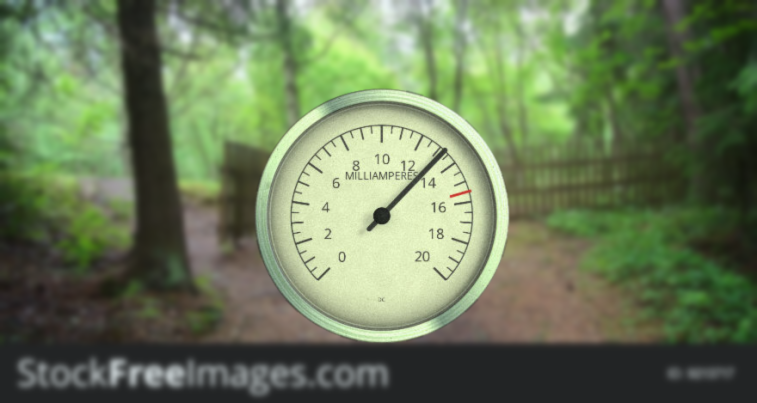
{"value": 13.25, "unit": "mA"}
